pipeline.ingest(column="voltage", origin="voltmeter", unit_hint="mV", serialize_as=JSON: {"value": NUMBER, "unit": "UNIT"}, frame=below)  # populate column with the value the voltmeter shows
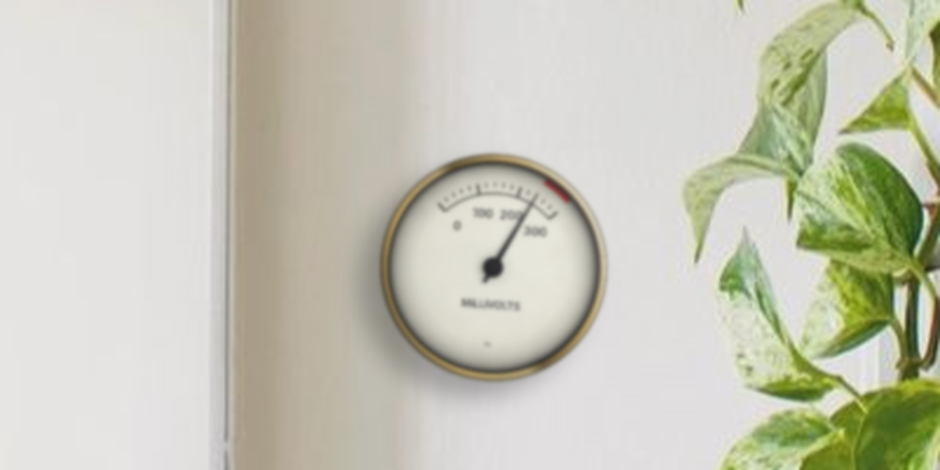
{"value": 240, "unit": "mV"}
